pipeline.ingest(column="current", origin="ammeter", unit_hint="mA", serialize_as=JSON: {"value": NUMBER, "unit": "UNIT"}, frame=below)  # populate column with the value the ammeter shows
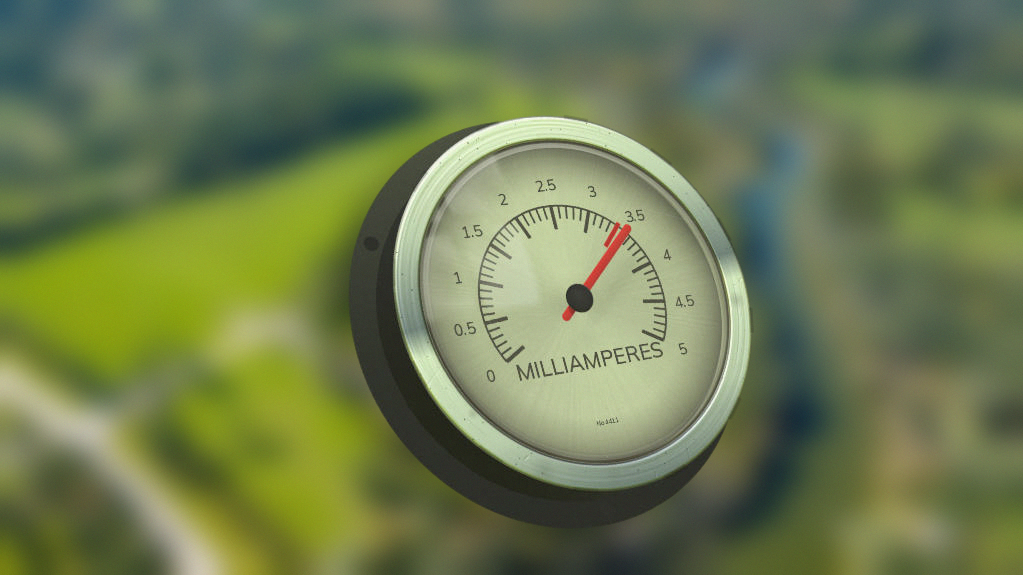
{"value": 3.5, "unit": "mA"}
